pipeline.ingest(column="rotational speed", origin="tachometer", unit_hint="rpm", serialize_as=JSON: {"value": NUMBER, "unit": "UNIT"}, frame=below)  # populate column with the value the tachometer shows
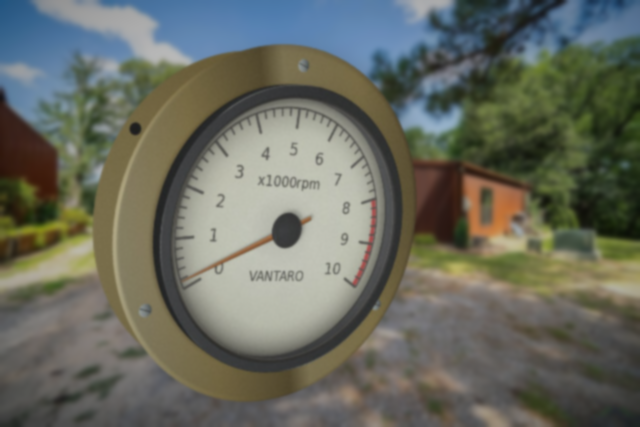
{"value": 200, "unit": "rpm"}
